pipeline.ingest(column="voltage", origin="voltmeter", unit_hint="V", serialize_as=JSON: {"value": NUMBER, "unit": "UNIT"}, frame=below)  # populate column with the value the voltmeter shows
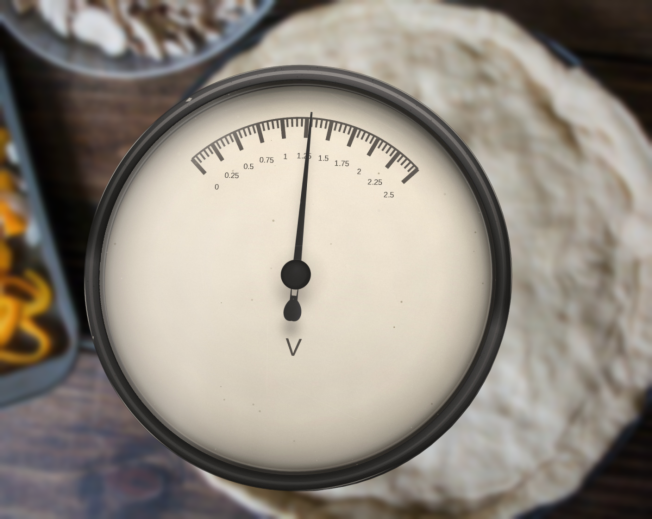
{"value": 1.3, "unit": "V"}
